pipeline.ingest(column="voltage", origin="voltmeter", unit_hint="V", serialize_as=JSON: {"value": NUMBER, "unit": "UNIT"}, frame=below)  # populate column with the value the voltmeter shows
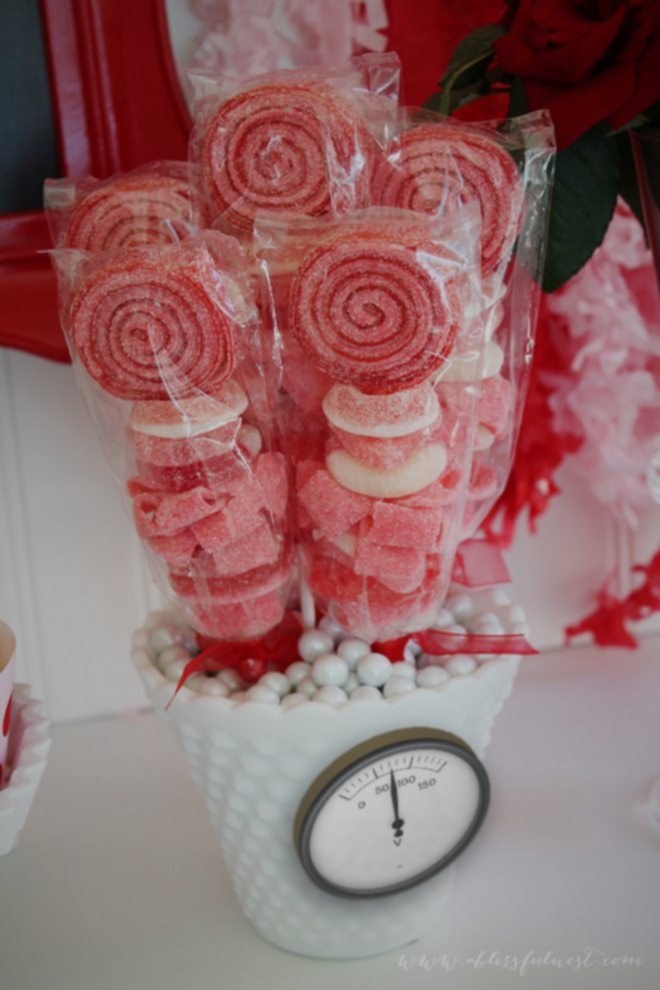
{"value": 70, "unit": "V"}
